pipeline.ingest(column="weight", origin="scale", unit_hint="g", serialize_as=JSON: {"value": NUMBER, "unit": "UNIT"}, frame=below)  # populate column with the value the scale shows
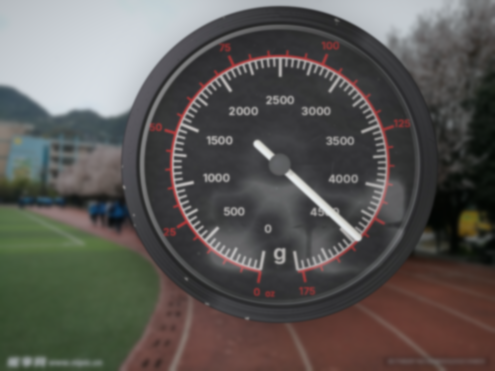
{"value": 4450, "unit": "g"}
